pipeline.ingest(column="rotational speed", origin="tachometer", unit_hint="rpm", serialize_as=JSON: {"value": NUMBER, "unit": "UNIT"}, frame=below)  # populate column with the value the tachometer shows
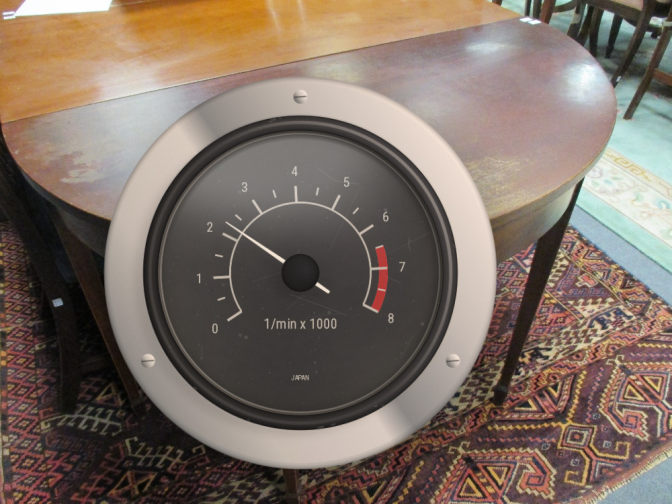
{"value": 2250, "unit": "rpm"}
